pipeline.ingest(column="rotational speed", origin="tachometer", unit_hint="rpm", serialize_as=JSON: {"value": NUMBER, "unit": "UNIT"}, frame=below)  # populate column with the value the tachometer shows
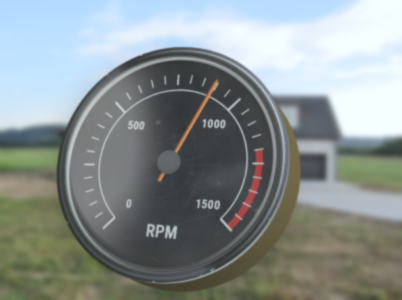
{"value": 900, "unit": "rpm"}
